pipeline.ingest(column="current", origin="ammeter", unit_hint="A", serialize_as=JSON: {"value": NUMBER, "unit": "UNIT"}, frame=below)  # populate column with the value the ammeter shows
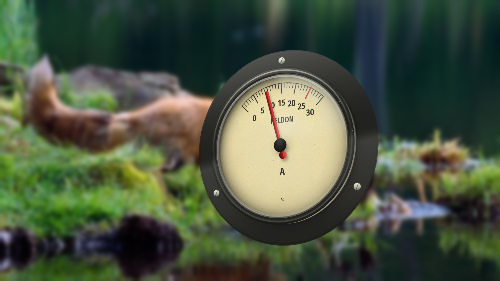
{"value": 10, "unit": "A"}
